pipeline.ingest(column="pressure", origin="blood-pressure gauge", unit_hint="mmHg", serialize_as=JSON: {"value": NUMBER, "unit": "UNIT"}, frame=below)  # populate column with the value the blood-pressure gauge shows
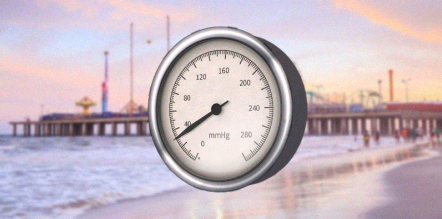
{"value": 30, "unit": "mmHg"}
